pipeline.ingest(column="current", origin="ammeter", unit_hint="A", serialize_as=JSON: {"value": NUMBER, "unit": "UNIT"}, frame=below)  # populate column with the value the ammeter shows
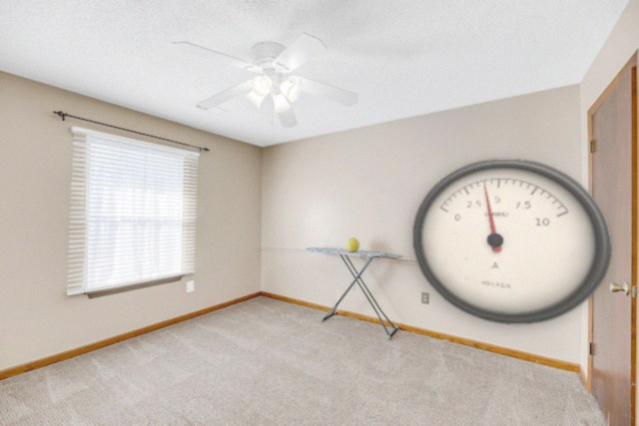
{"value": 4, "unit": "A"}
